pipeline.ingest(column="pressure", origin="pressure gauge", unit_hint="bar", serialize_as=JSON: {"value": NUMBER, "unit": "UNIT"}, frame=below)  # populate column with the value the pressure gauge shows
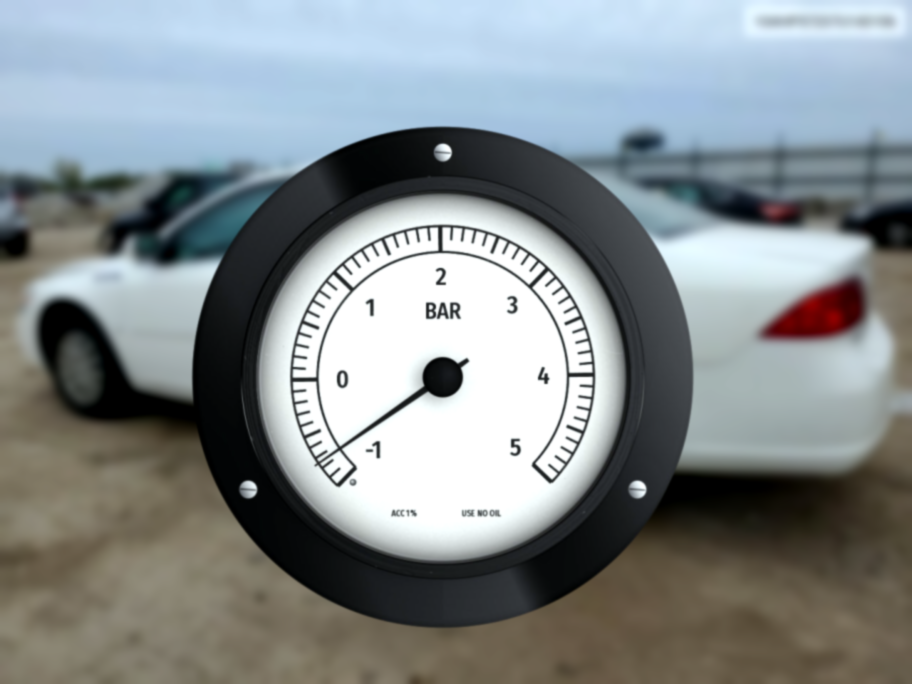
{"value": -0.75, "unit": "bar"}
